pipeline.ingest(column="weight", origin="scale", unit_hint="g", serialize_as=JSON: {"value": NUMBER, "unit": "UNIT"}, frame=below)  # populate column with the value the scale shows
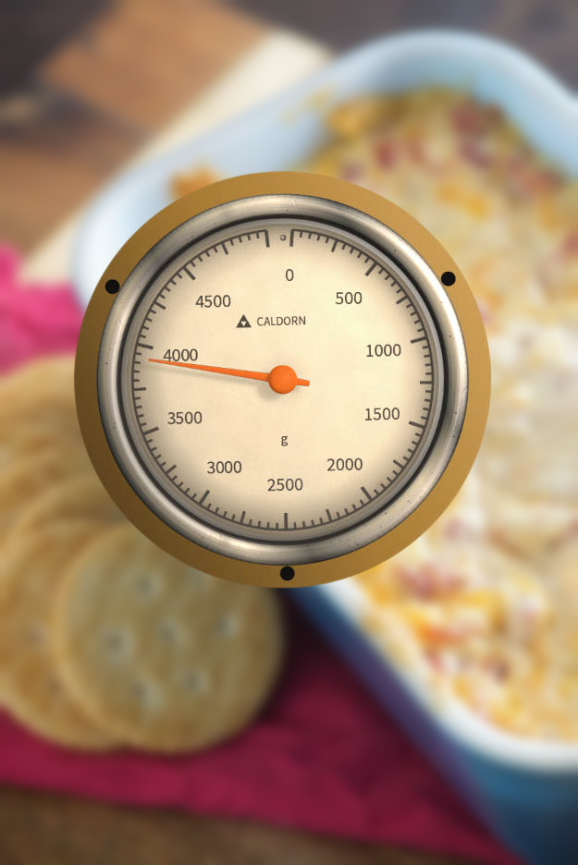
{"value": 3925, "unit": "g"}
